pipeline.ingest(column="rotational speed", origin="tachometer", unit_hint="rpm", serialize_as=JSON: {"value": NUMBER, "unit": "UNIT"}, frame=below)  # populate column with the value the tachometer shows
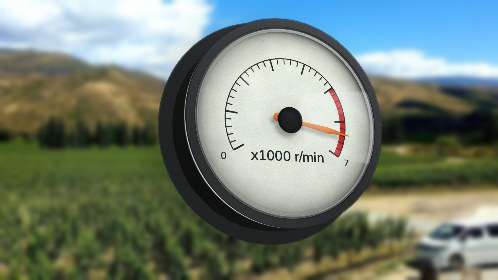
{"value": 6400, "unit": "rpm"}
